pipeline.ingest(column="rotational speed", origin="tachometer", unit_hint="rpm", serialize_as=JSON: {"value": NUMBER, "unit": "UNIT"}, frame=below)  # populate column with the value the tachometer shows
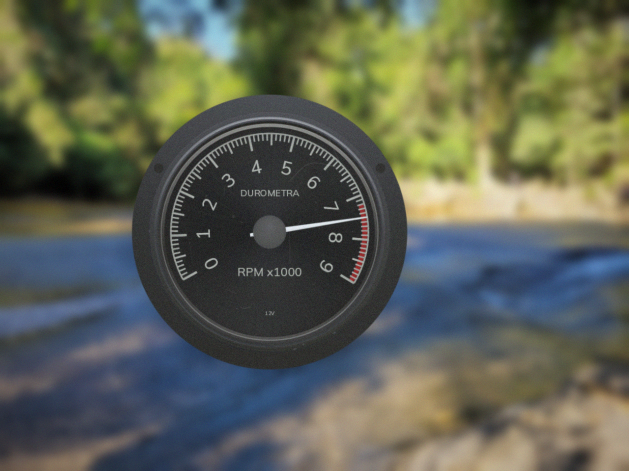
{"value": 7500, "unit": "rpm"}
